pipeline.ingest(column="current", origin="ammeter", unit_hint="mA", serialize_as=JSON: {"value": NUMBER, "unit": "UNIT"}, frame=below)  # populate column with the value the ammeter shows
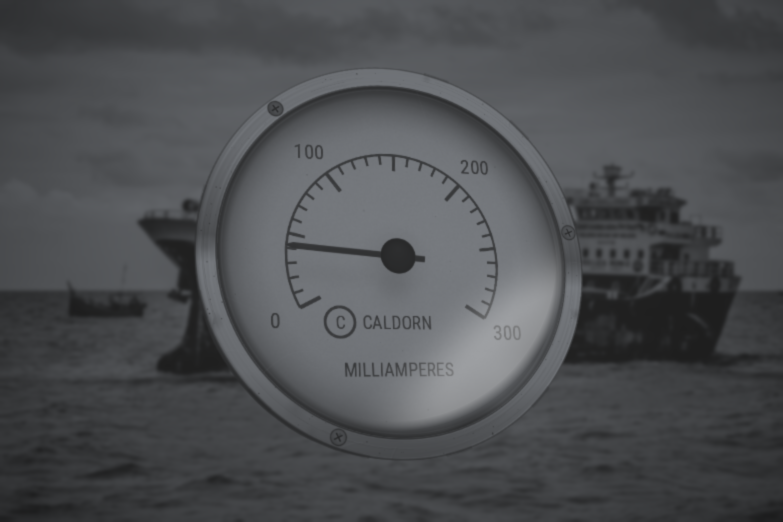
{"value": 40, "unit": "mA"}
